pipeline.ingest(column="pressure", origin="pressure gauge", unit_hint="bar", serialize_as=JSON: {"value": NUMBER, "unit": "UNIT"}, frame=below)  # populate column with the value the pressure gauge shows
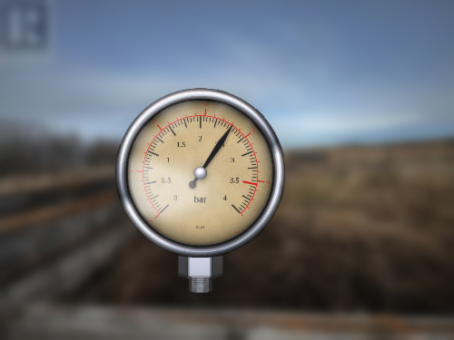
{"value": 2.5, "unit": "bar"}
